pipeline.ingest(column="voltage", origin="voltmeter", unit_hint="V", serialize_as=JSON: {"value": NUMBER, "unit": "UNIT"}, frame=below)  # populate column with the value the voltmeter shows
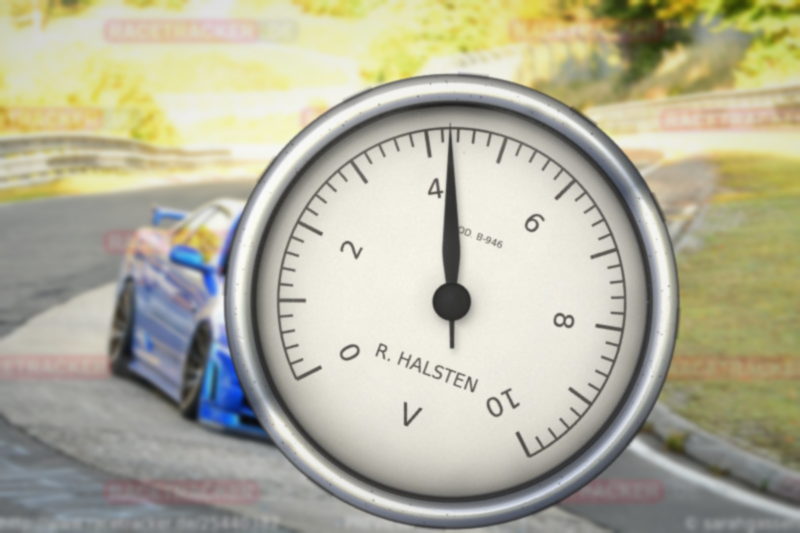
{"value": 4.3, "unit": "V"}
